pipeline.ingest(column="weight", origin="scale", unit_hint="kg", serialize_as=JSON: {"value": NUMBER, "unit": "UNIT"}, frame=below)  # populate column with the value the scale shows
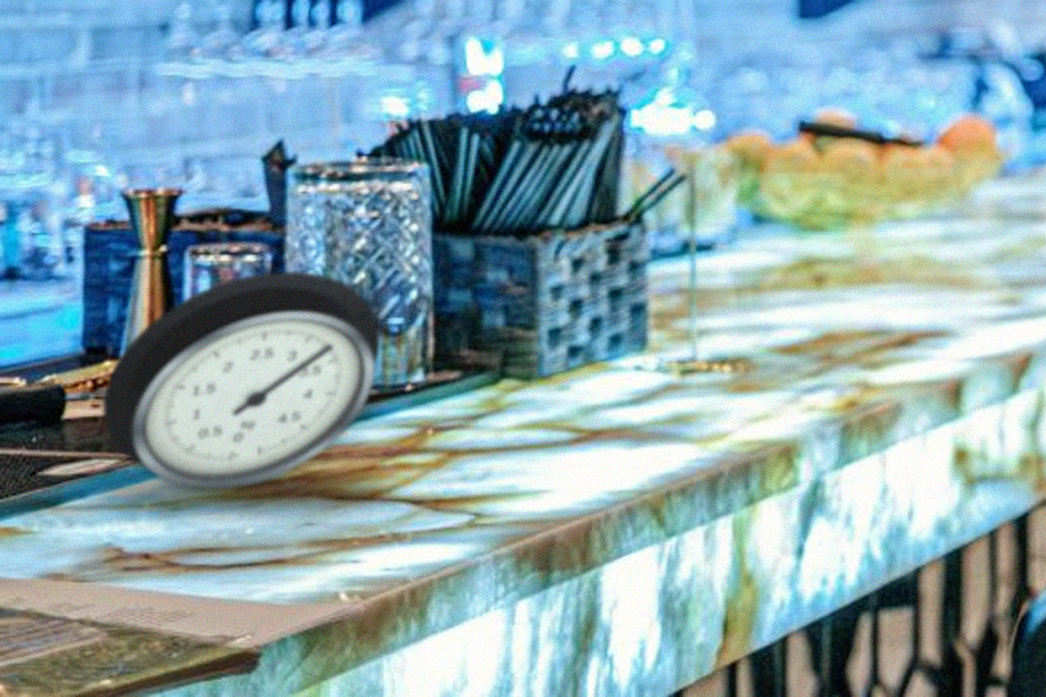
{"value": 3.25, "unit": "kg"}
